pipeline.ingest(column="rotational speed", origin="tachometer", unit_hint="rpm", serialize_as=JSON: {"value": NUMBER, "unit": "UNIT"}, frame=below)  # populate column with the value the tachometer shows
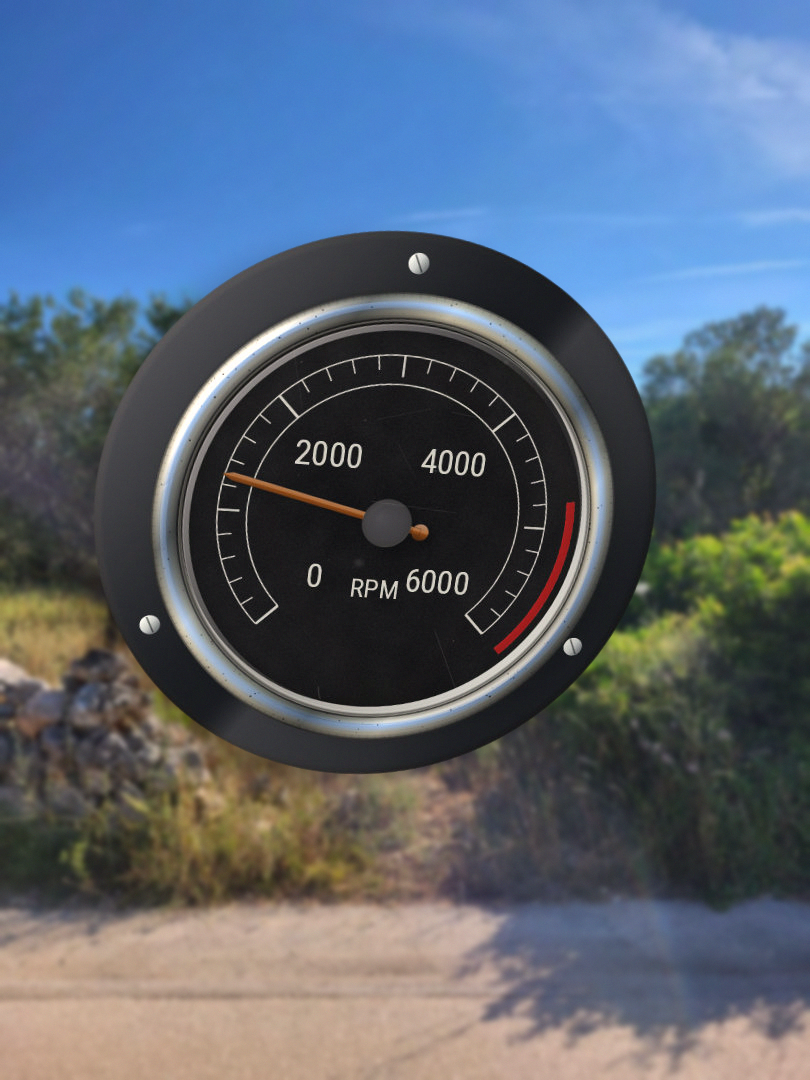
{"value": 1300, "unit": "rpm"}
